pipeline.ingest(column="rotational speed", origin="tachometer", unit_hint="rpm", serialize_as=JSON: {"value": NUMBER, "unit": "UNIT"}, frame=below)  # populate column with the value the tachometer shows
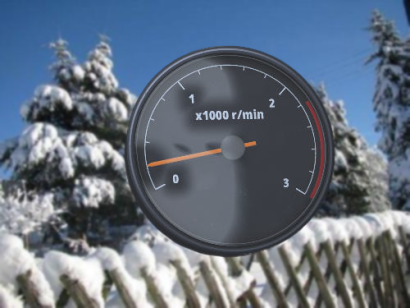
{"value": 200, "unit": "rpm"}
